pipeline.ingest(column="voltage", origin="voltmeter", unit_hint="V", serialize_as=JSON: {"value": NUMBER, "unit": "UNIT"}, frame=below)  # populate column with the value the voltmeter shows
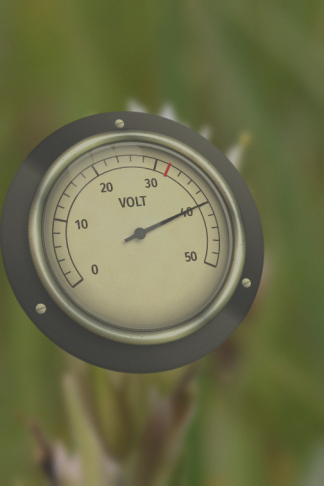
{"value": 40, "unit": "V"}
